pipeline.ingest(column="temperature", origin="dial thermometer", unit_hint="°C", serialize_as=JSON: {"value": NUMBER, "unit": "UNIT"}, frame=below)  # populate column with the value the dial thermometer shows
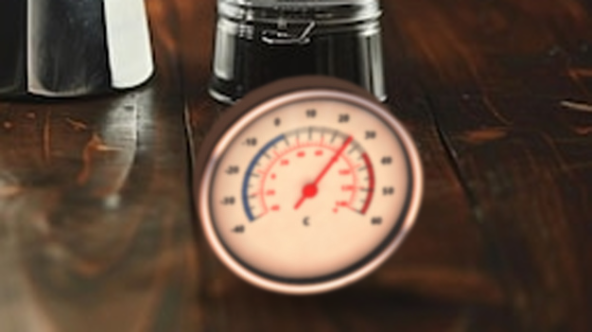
{"value": 25, "unit": "°C"}
